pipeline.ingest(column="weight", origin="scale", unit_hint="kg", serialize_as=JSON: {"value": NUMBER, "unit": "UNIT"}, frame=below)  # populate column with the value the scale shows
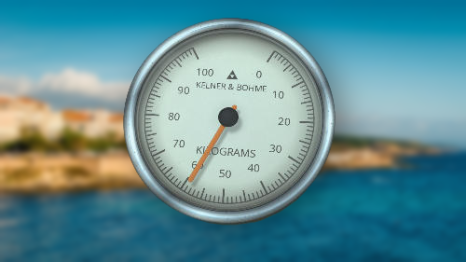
{"value": 59, "unit": "kg"}
